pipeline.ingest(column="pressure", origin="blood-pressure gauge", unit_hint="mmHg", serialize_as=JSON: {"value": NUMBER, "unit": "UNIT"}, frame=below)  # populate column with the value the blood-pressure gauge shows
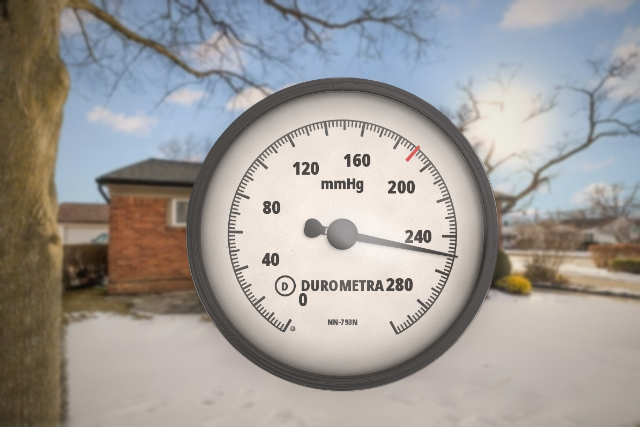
{"value": 250, "unit": "mmHg"}
